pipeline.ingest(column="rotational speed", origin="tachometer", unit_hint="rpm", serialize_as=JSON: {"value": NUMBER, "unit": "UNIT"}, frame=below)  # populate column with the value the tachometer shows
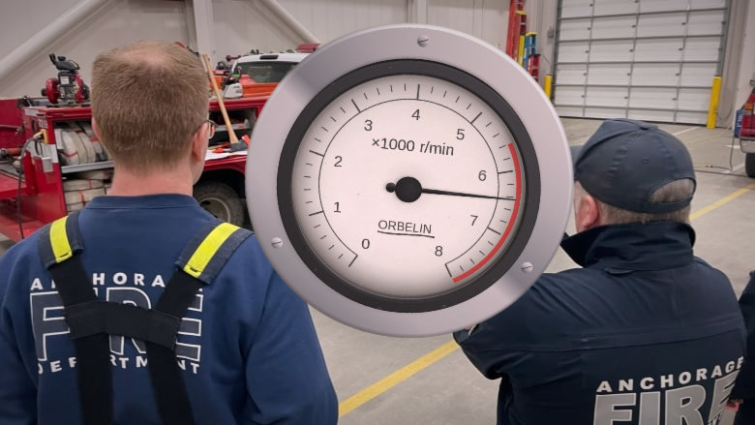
{"value": 6400, "unit": "rpm"}
